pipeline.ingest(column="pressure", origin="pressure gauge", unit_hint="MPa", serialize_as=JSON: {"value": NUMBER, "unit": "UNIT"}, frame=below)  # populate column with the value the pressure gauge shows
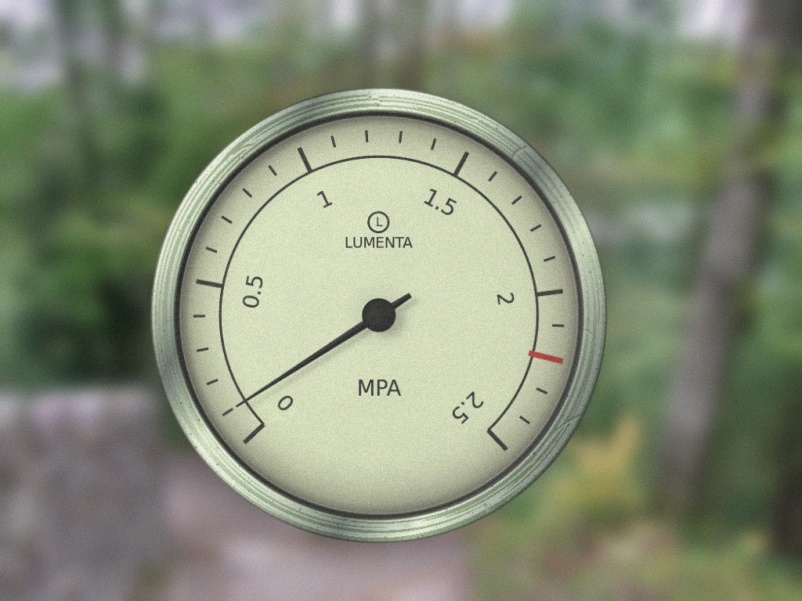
{"value": 0.1, "unit": "MPa"}
